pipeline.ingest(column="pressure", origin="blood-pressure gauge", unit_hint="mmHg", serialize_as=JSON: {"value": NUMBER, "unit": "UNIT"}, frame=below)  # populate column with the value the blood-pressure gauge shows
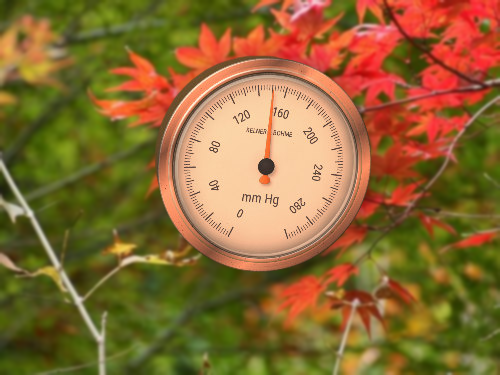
{"value": 150, "unit": "mmHg"}
